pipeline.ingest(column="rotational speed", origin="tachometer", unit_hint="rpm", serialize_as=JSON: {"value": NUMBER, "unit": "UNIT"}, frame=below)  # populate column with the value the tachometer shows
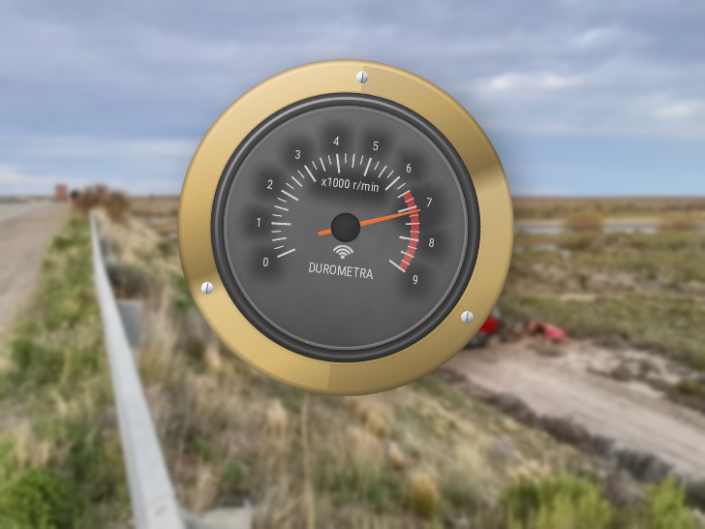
{"value": 7125, "unit": "rpm"}
